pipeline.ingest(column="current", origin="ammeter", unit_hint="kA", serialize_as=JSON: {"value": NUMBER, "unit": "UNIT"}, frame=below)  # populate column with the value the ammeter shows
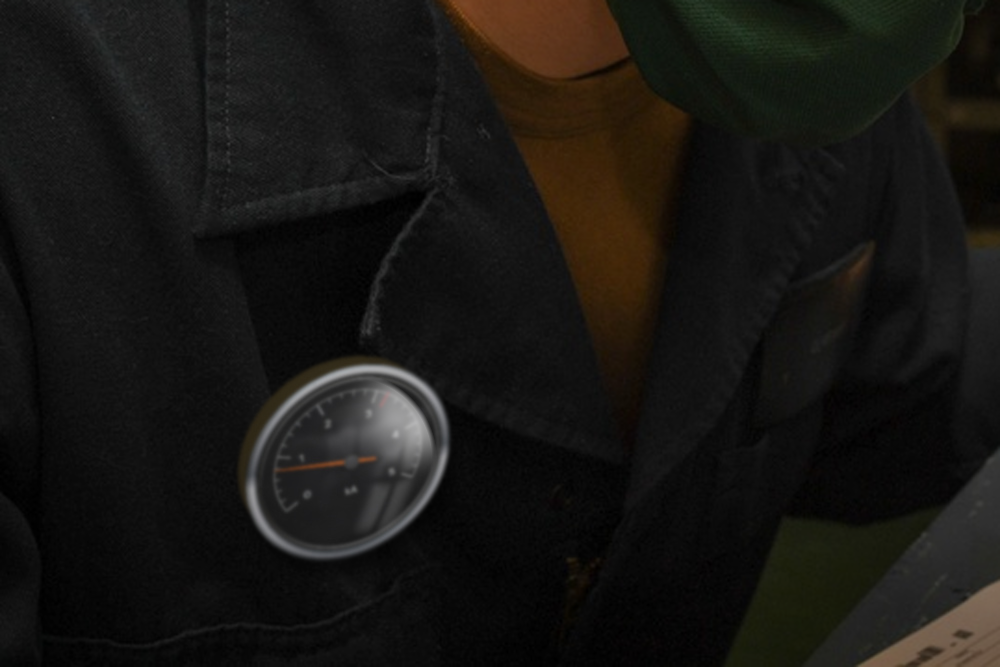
{"value": 0.8, "unit": "kA"}
